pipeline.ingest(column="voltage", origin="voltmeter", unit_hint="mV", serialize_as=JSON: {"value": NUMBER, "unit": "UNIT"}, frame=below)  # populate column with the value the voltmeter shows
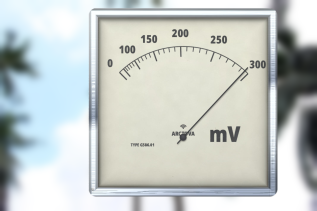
{"value": 295, "unit": "mV"}
